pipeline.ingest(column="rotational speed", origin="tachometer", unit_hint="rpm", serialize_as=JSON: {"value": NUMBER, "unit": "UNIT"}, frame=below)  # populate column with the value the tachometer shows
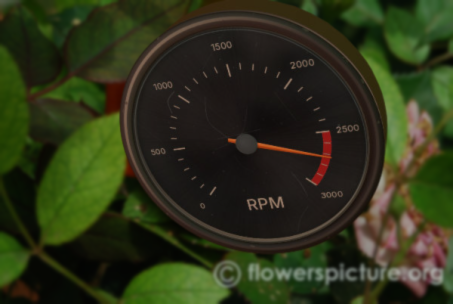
{"value": 2700, "unit": "rpm"}
